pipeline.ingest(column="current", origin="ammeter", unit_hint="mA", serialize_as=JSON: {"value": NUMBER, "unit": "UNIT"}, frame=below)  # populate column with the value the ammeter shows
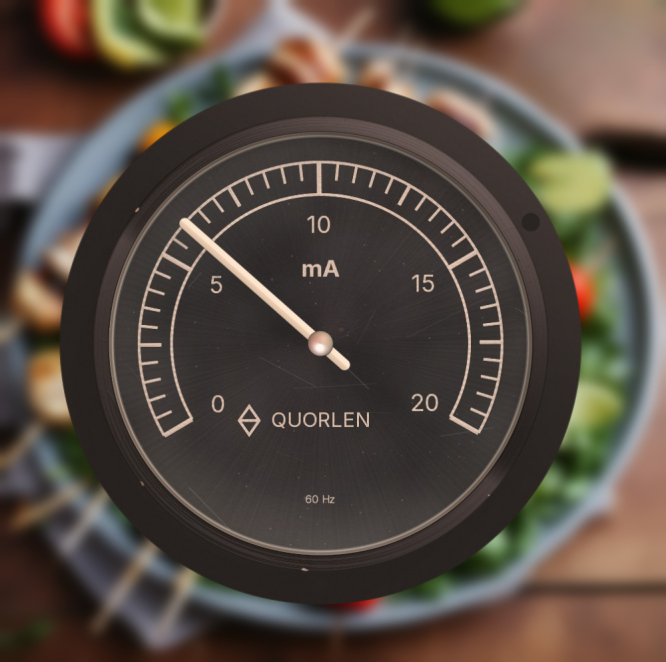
{"value": 6, "unit": "mA"}
